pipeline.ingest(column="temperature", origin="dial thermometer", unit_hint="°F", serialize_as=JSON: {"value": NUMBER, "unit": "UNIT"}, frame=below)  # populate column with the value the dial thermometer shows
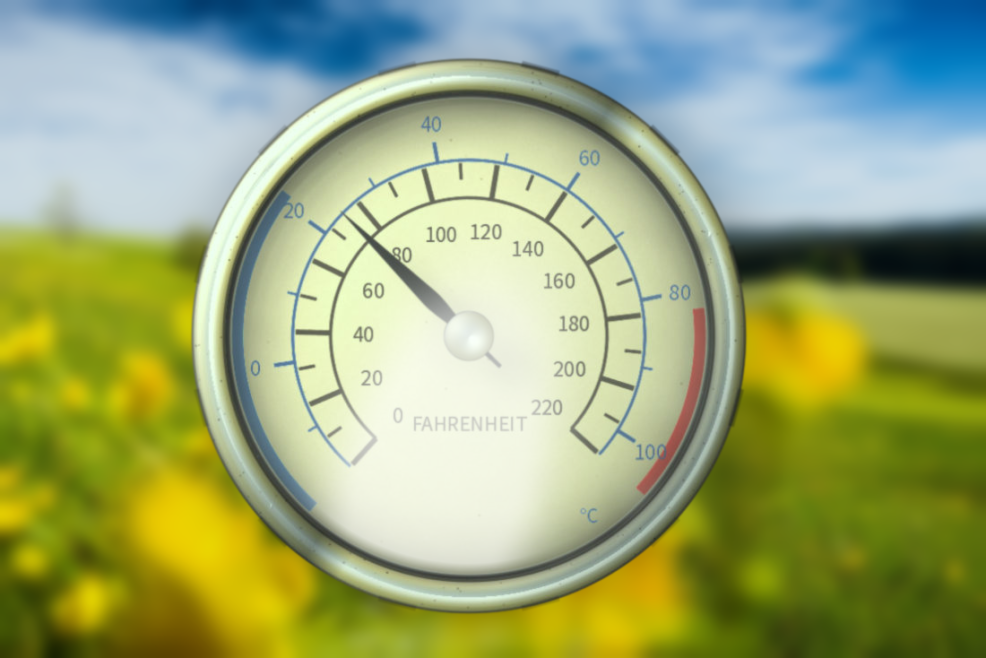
{"value": 75, "unit": "°F"}
